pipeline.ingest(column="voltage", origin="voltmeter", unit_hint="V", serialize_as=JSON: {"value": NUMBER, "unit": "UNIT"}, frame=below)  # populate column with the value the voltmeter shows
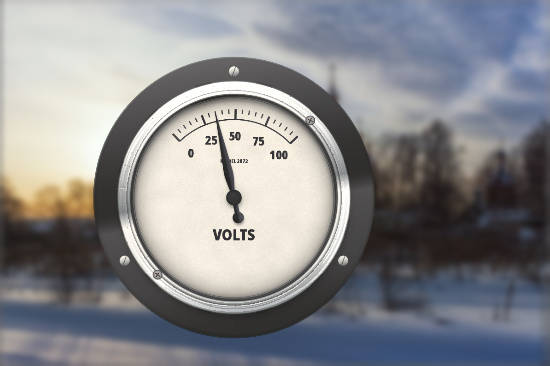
{"value": 35, "unit": "V"}
